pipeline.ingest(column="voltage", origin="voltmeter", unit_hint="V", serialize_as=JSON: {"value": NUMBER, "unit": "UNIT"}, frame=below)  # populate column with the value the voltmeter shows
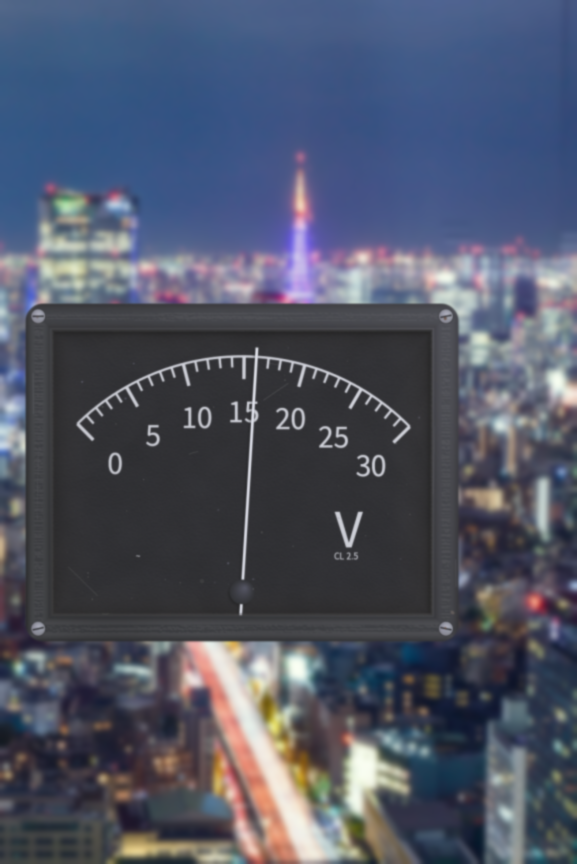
{"value": 16, "unit": "V"}
